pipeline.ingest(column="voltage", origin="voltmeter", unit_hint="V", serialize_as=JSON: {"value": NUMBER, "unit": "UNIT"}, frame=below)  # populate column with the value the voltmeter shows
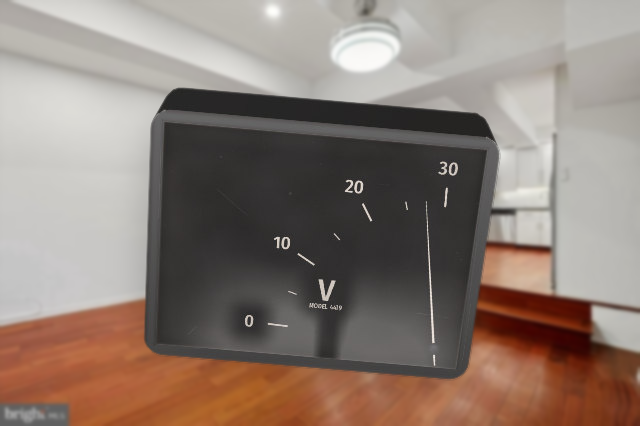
{"value": 27.5, "unit": "V"}
